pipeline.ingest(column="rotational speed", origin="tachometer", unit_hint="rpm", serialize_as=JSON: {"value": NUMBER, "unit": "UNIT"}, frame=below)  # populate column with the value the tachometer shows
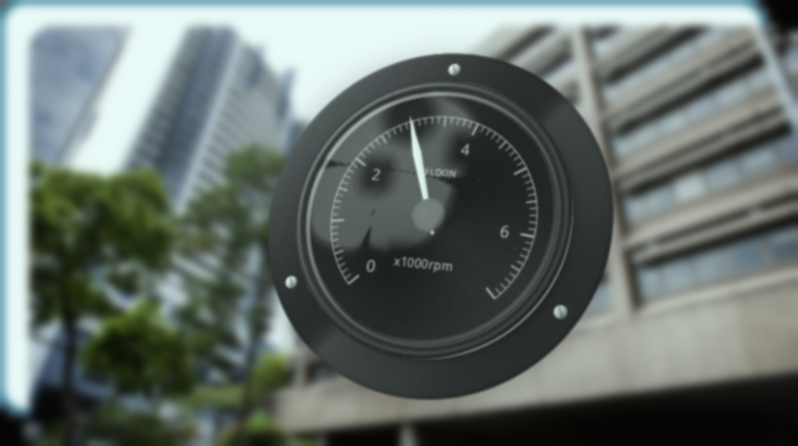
{"value": 3000, "unit": "rpm"}
